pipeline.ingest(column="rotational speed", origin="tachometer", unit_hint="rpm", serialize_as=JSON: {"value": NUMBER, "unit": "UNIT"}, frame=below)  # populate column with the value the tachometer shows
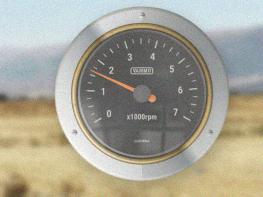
{"value": 1625, "unit": "rpm"}
